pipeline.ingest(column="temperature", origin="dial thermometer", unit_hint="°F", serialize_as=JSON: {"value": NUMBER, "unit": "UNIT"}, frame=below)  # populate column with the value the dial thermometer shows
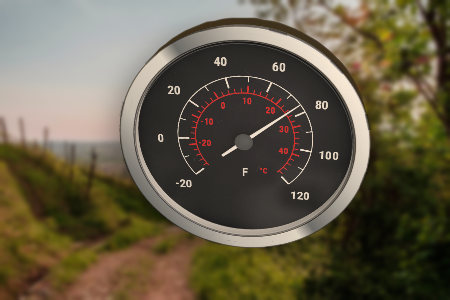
{"value": 75, "unit": "°F"}
